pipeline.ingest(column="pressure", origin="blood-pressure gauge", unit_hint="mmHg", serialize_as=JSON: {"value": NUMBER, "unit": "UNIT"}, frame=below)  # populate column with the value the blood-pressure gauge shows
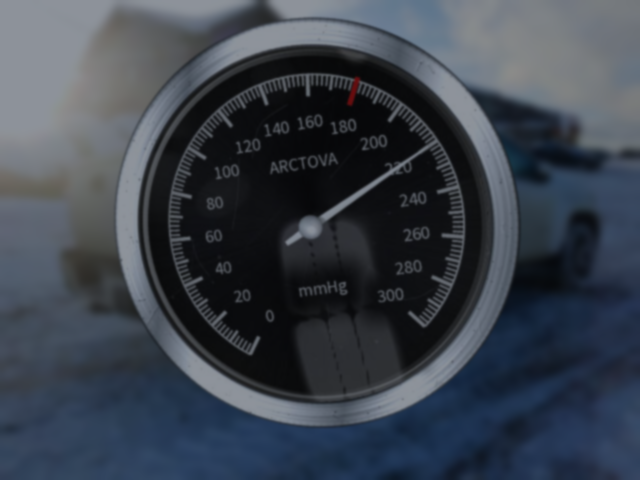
{"value": 220, "unit": "mmHg"}
